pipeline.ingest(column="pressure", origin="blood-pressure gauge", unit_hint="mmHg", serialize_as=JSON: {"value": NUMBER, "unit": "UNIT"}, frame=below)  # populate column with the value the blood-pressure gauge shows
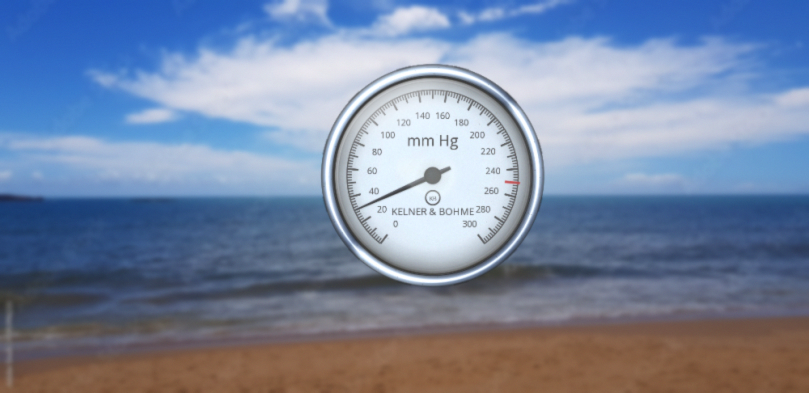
{"value": 30, "unit": "mmHg"}
